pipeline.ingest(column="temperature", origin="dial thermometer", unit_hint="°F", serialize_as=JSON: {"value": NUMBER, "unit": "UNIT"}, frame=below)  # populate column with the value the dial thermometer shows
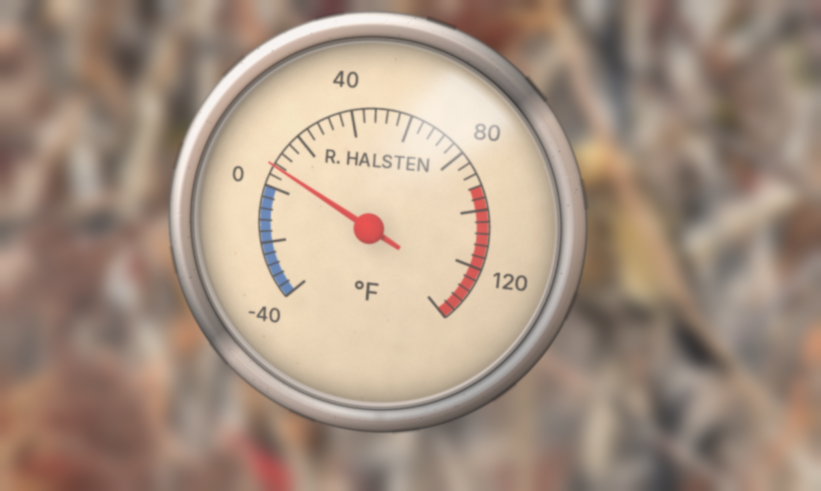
{"value": 8, "unit": "°F"}
